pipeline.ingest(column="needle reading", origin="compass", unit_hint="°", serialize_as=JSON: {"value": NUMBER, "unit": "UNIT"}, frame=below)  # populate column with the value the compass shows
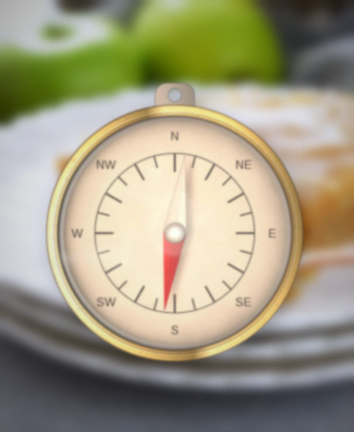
{"value": 187.5, "unit": "°"}
